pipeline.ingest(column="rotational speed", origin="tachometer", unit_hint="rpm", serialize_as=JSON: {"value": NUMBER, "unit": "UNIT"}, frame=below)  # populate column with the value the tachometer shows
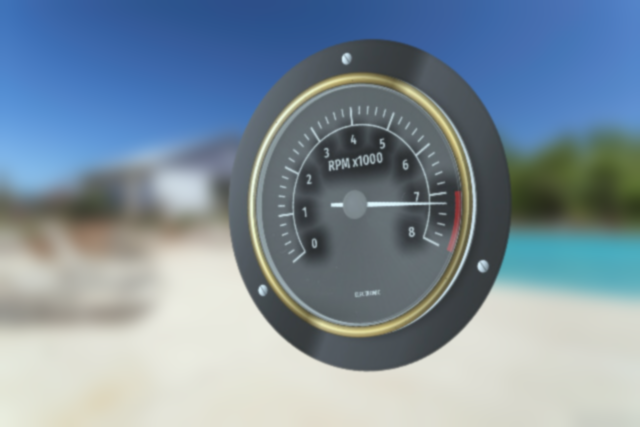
{"value": 7200, "unit": "rpm"}
